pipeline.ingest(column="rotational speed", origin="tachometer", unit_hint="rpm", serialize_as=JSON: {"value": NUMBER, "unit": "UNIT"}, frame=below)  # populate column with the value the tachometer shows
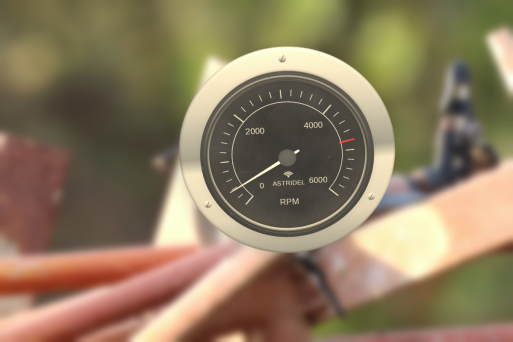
{"value": 400, "unit": "rpm"}
